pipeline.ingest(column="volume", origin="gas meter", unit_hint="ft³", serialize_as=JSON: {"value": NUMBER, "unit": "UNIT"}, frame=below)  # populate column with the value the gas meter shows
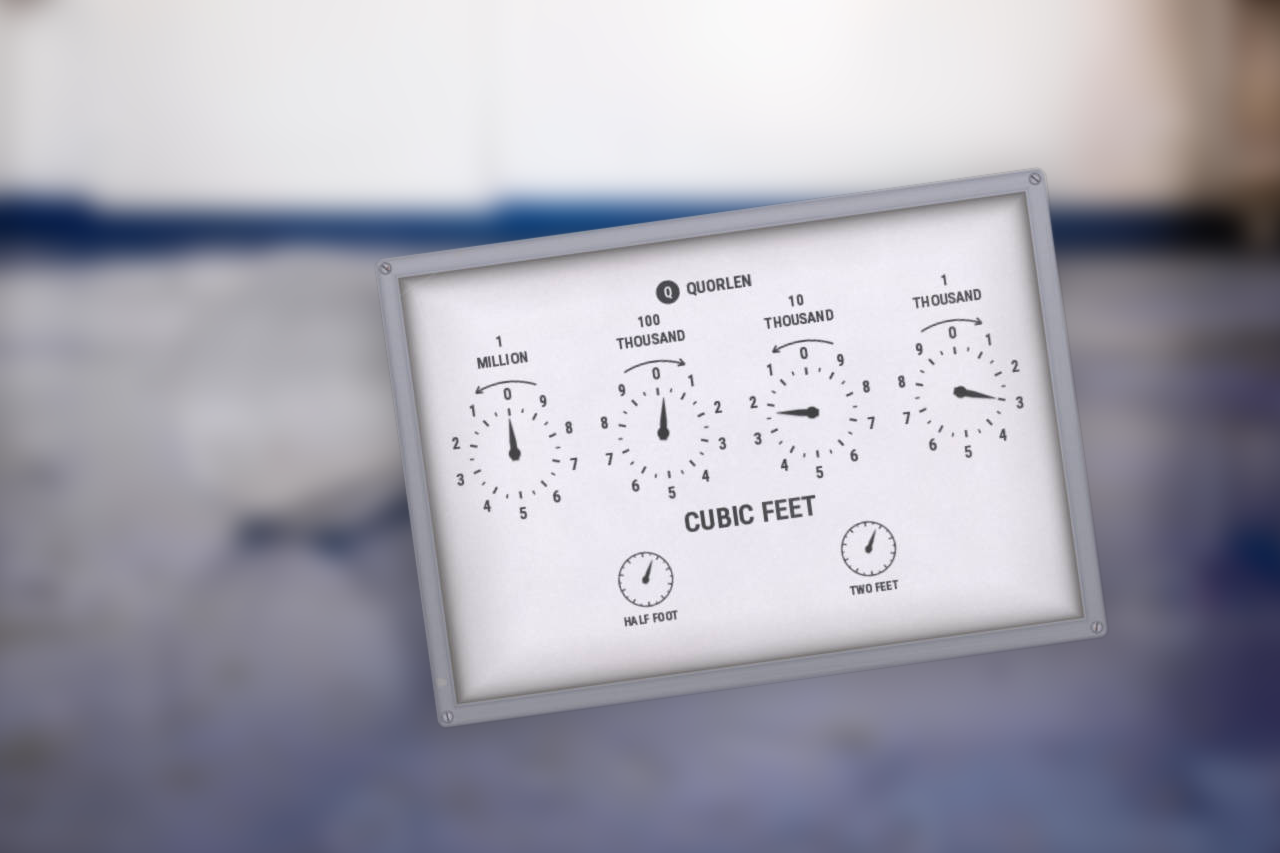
{"value": 2300, "unit": "ft³"}
